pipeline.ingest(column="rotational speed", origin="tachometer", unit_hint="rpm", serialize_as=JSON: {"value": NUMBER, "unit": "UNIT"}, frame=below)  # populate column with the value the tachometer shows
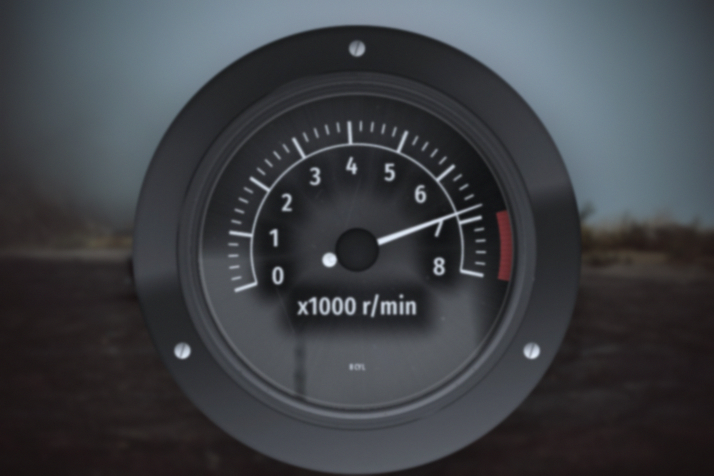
{"value": 6800, "unit": "rpm"}
